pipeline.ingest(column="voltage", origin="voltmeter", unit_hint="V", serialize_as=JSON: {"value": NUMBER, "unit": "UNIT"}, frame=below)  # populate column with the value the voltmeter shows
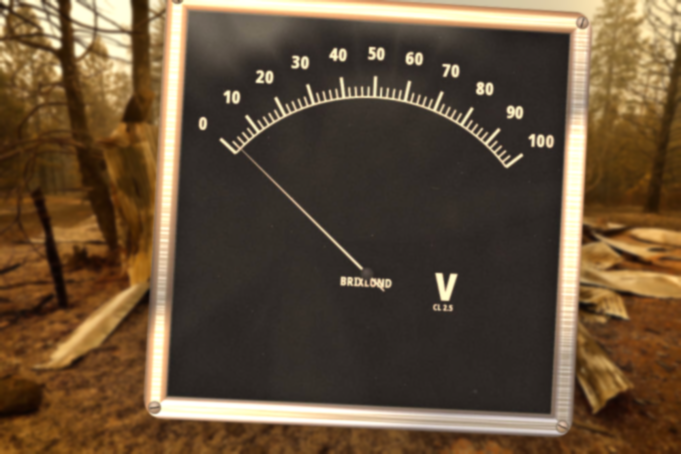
{"value": 2, "unit": "V"}
